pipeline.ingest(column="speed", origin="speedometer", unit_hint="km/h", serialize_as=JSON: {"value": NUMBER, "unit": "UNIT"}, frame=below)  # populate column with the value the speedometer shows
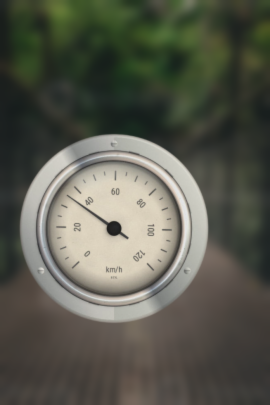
{"value": 35, "unit": "km/h"}
